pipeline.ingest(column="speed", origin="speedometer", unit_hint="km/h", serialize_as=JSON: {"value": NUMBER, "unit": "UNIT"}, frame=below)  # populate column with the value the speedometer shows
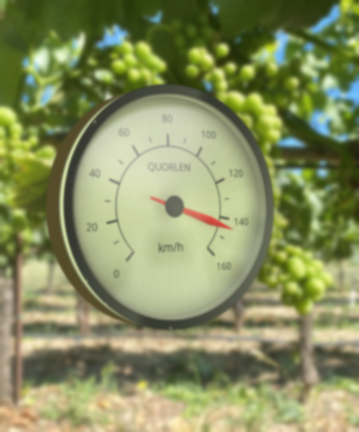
{"value": 145, "unit": "km/h"}
